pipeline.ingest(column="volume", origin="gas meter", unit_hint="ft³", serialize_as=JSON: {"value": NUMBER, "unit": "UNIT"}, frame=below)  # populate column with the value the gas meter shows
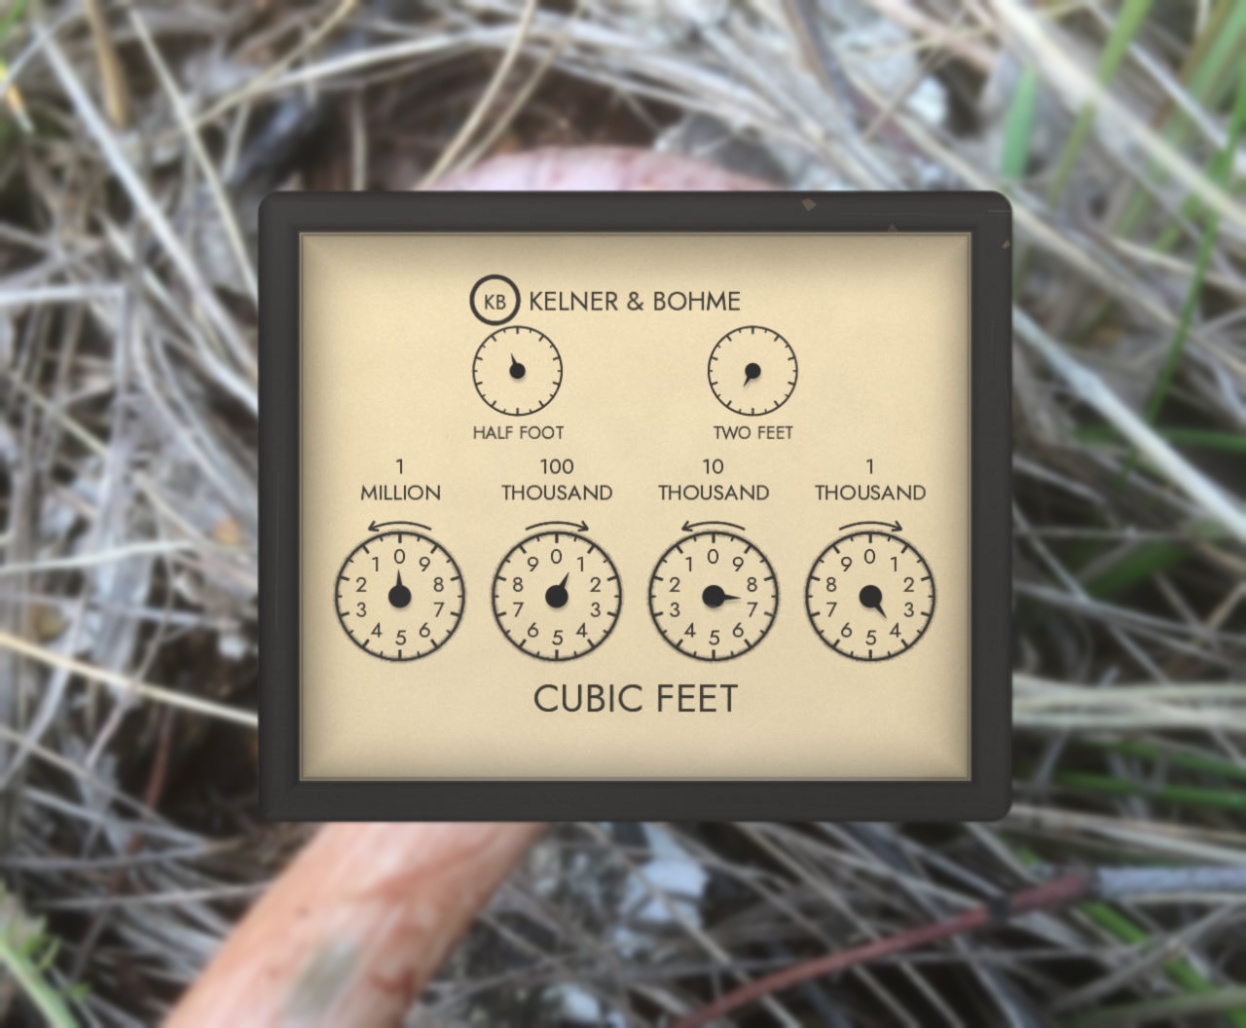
{"value": 7400, "unit": "ft³"}
